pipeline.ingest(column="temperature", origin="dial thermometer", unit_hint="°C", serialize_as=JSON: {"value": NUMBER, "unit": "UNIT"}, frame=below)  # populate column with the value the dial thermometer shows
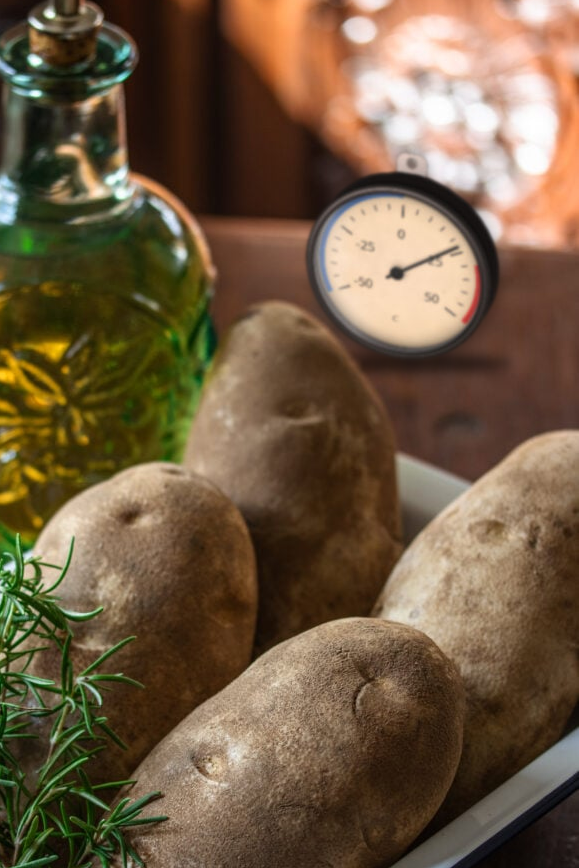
{"value": 22.5, "unit": "°C"}
